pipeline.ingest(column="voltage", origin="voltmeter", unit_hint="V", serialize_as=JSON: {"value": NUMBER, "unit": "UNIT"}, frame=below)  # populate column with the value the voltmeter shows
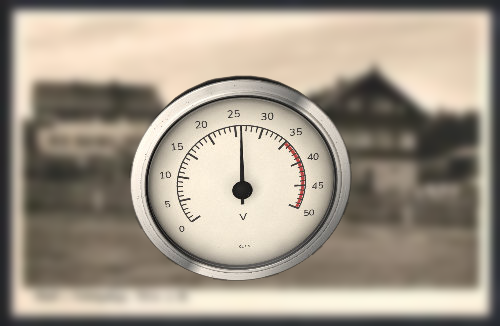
{"value": 26, "unit": "V"}
